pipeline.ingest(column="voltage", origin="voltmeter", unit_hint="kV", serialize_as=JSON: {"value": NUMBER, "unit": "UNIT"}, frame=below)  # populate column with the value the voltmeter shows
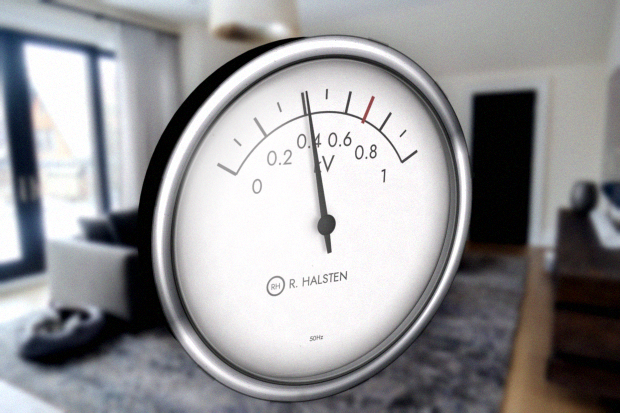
{"value": 0.4, "unit": "kV"}
